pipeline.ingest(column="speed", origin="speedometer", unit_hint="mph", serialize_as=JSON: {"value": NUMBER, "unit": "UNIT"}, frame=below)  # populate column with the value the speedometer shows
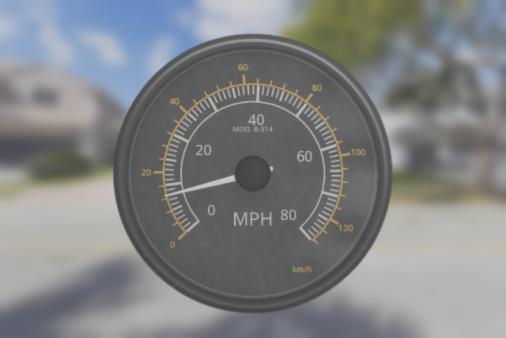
{"value": 8, "unit": "mph"}
